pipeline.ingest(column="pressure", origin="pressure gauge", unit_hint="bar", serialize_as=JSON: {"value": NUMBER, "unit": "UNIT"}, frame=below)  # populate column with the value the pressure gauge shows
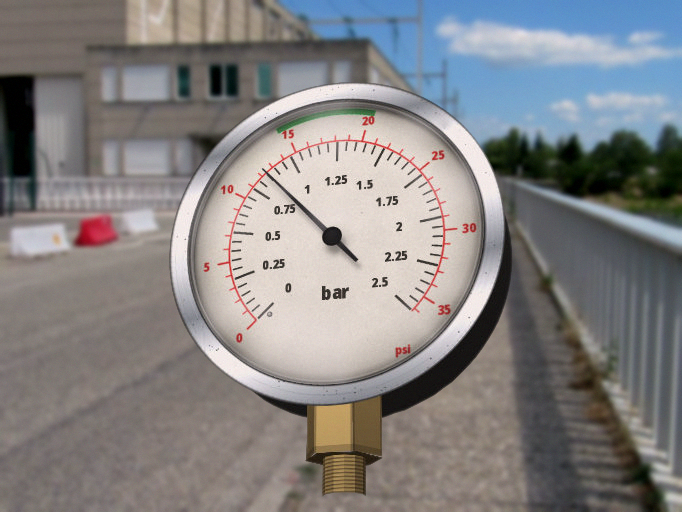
{"value": 0.85, "unit": "bar"}
